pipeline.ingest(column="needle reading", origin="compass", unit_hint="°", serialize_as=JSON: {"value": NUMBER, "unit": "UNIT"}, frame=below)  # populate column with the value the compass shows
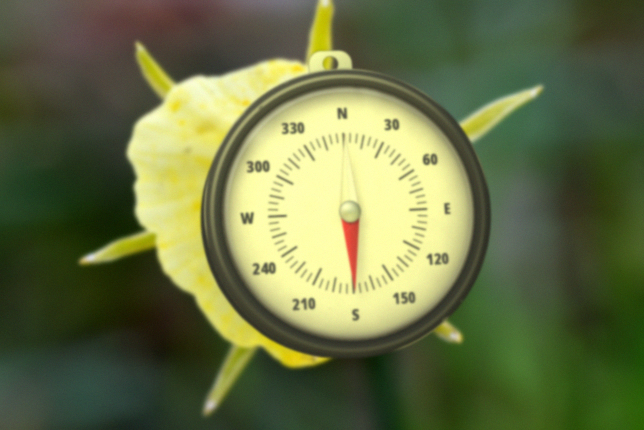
{"value": 180, "unit": "°"}
